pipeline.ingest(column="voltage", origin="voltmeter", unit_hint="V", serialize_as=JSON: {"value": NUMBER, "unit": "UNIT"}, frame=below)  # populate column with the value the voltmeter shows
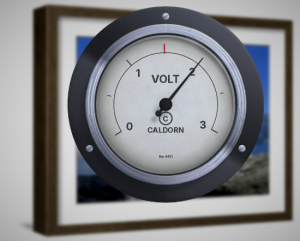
{"value": 2, "unit": "V"}
